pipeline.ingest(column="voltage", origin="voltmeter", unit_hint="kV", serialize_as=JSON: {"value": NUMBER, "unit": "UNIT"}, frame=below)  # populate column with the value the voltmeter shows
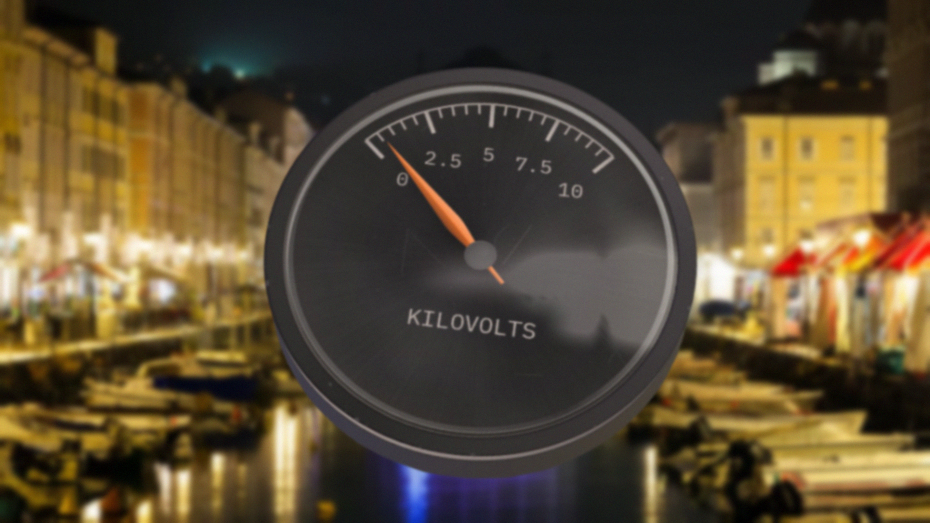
{"value": 0.5, "unit": "kV"}
